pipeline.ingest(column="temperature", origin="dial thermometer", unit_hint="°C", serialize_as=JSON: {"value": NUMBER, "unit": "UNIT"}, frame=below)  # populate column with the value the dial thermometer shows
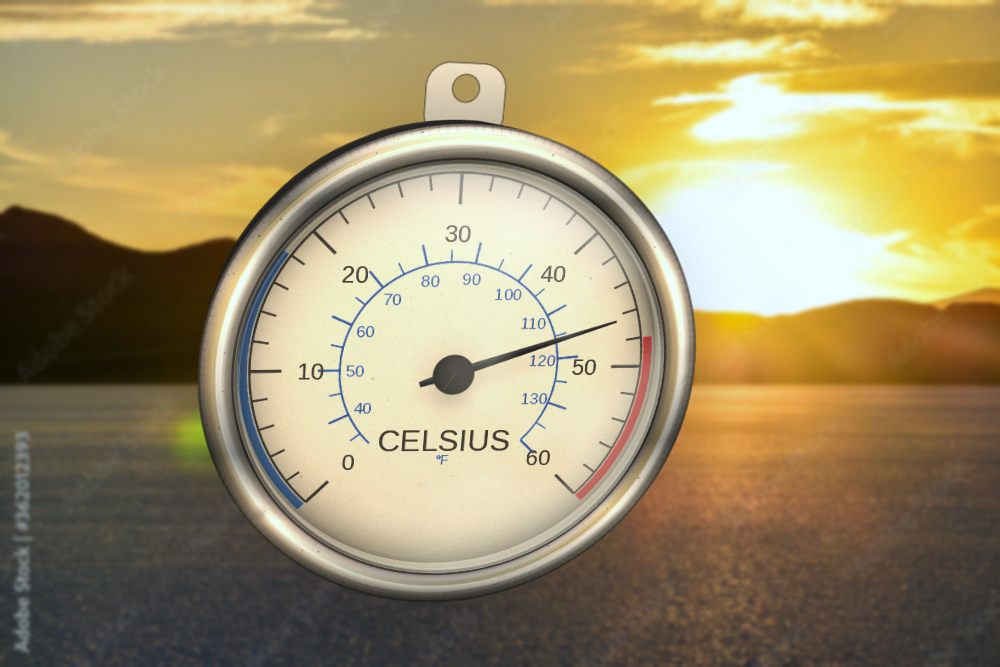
{"value": 46, "unit": "°C"}
